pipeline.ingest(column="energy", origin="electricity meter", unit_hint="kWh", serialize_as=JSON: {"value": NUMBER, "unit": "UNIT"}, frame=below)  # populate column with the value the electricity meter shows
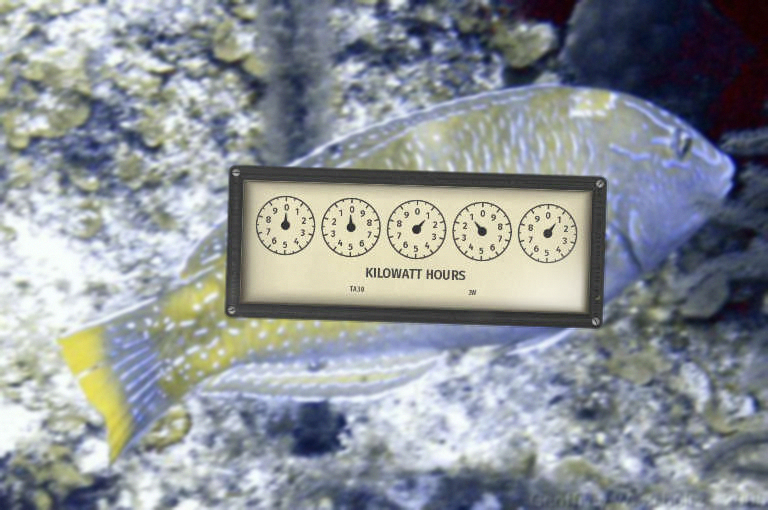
{"value": 111, "unit": "kWh"}
